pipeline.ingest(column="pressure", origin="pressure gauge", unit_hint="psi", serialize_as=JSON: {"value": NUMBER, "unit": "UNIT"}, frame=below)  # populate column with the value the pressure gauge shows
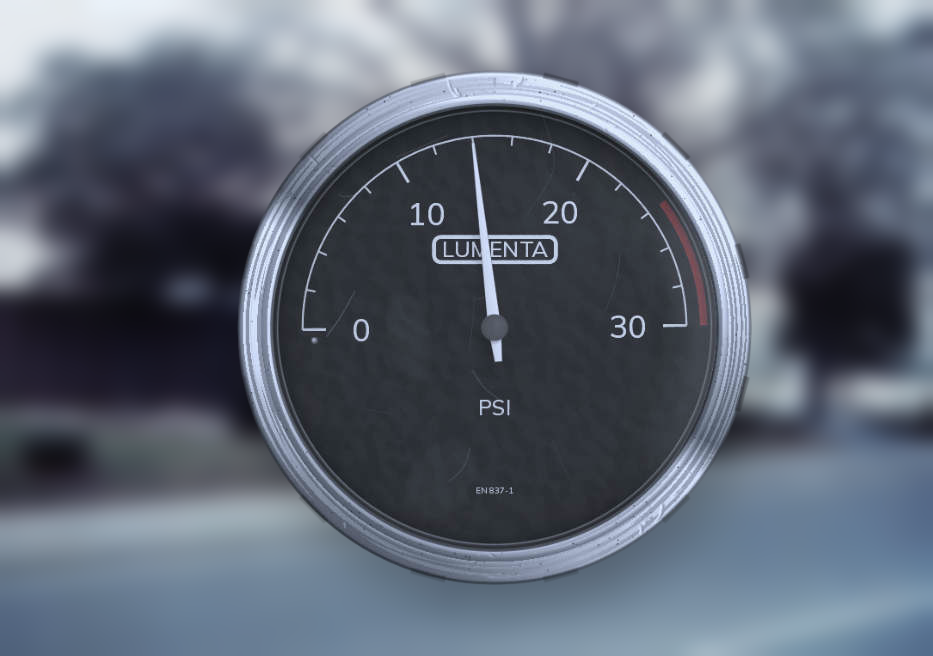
{"value": 14, "unit": "psi"}
